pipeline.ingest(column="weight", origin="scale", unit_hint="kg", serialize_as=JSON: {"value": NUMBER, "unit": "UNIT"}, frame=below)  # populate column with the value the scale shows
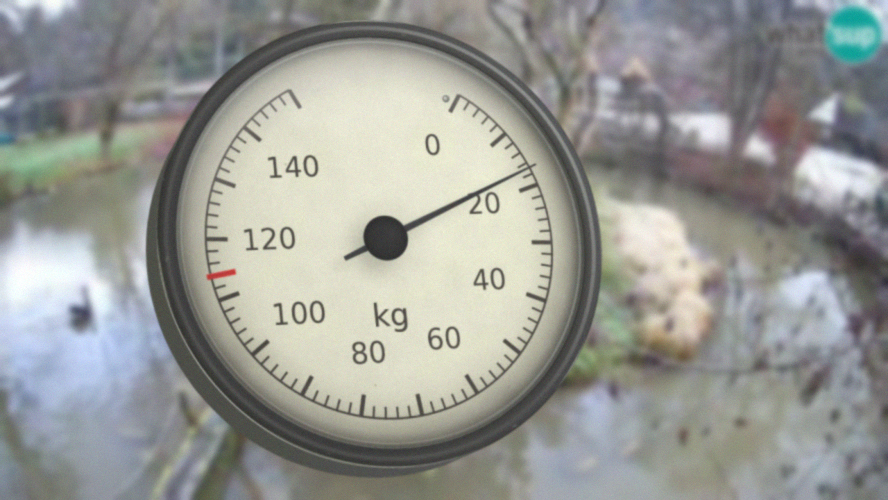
{"value": 17, "unit": "kg"}
